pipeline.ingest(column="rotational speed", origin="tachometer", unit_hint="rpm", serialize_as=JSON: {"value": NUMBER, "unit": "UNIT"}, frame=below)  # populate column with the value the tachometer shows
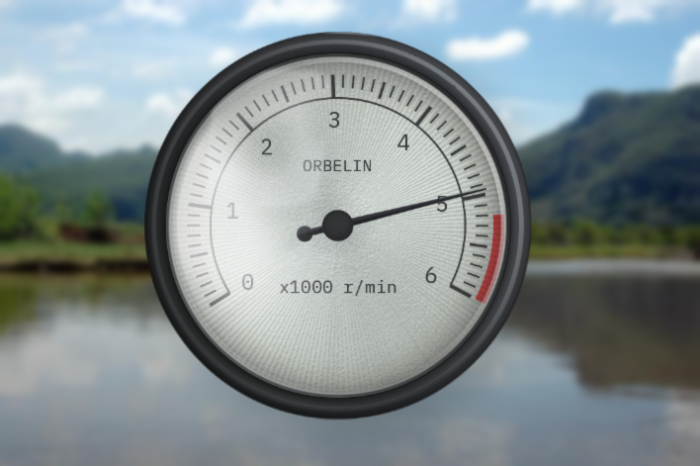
{"value": 4950, "unit": "rpm"}
